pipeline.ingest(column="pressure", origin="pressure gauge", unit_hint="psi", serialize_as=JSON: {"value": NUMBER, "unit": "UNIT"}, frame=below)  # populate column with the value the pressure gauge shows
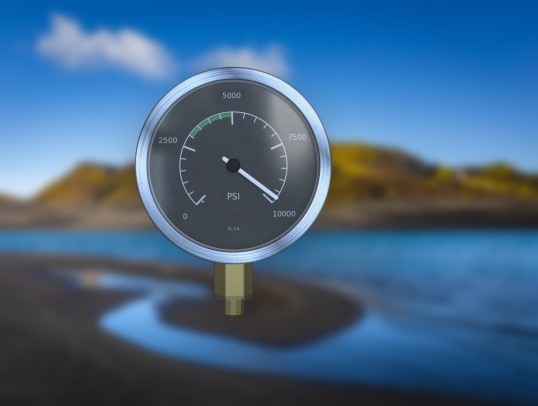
{"value": 9750, "unit": "psi"}
